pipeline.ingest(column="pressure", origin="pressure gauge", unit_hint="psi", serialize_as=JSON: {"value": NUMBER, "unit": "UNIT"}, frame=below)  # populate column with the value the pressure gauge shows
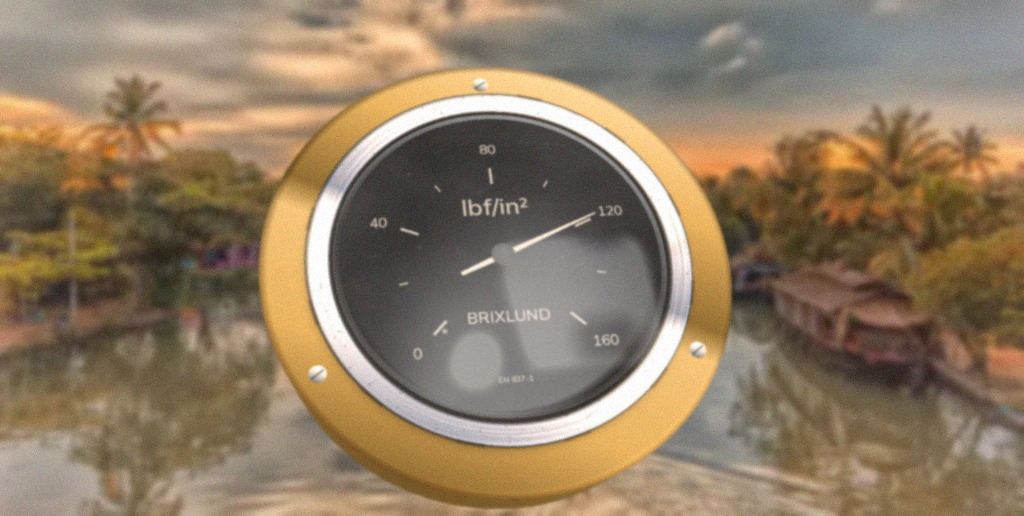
{"value": 120, "unit": "psi"}
